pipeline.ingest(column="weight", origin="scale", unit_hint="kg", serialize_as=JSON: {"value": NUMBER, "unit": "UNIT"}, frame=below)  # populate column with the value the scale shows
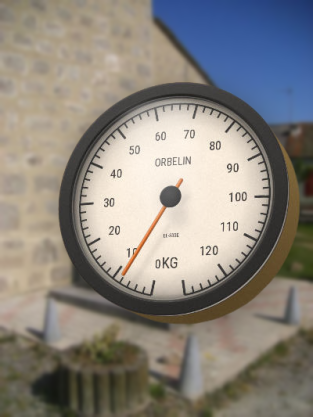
{"value": 8, "unit": "kg"}
